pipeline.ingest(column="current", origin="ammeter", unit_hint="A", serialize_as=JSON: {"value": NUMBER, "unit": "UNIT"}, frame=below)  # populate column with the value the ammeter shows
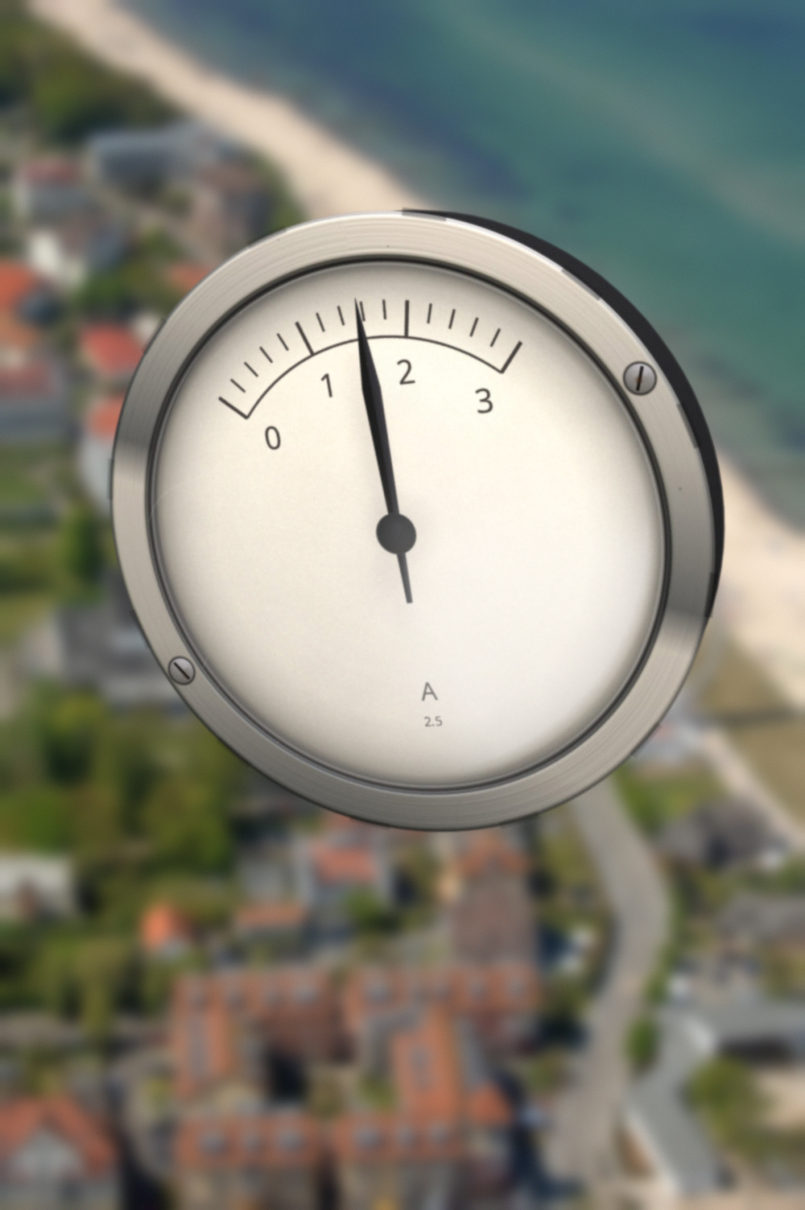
{"value": 1.6, "unit": "A"}
